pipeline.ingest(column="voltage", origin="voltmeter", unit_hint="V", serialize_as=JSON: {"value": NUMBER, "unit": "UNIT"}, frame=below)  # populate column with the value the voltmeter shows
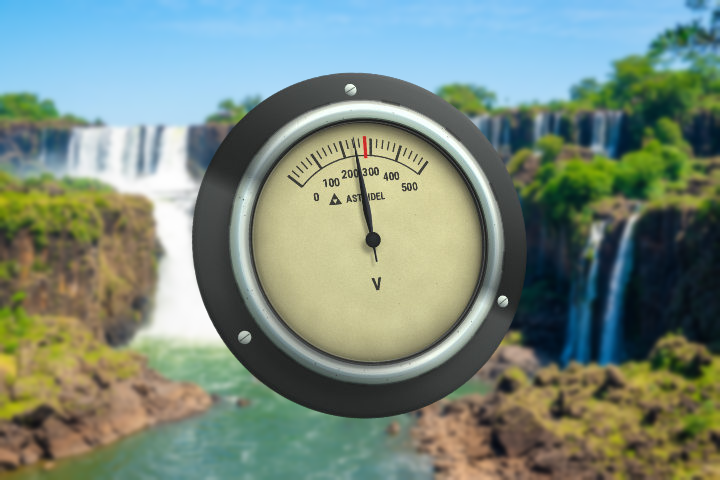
{"value": 240, "unit": "V"}
